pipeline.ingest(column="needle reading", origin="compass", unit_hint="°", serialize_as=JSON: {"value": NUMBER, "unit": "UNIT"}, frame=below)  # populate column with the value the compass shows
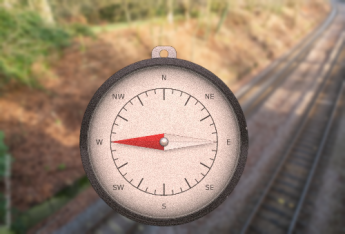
{"value": 270, "unit": "°"}
